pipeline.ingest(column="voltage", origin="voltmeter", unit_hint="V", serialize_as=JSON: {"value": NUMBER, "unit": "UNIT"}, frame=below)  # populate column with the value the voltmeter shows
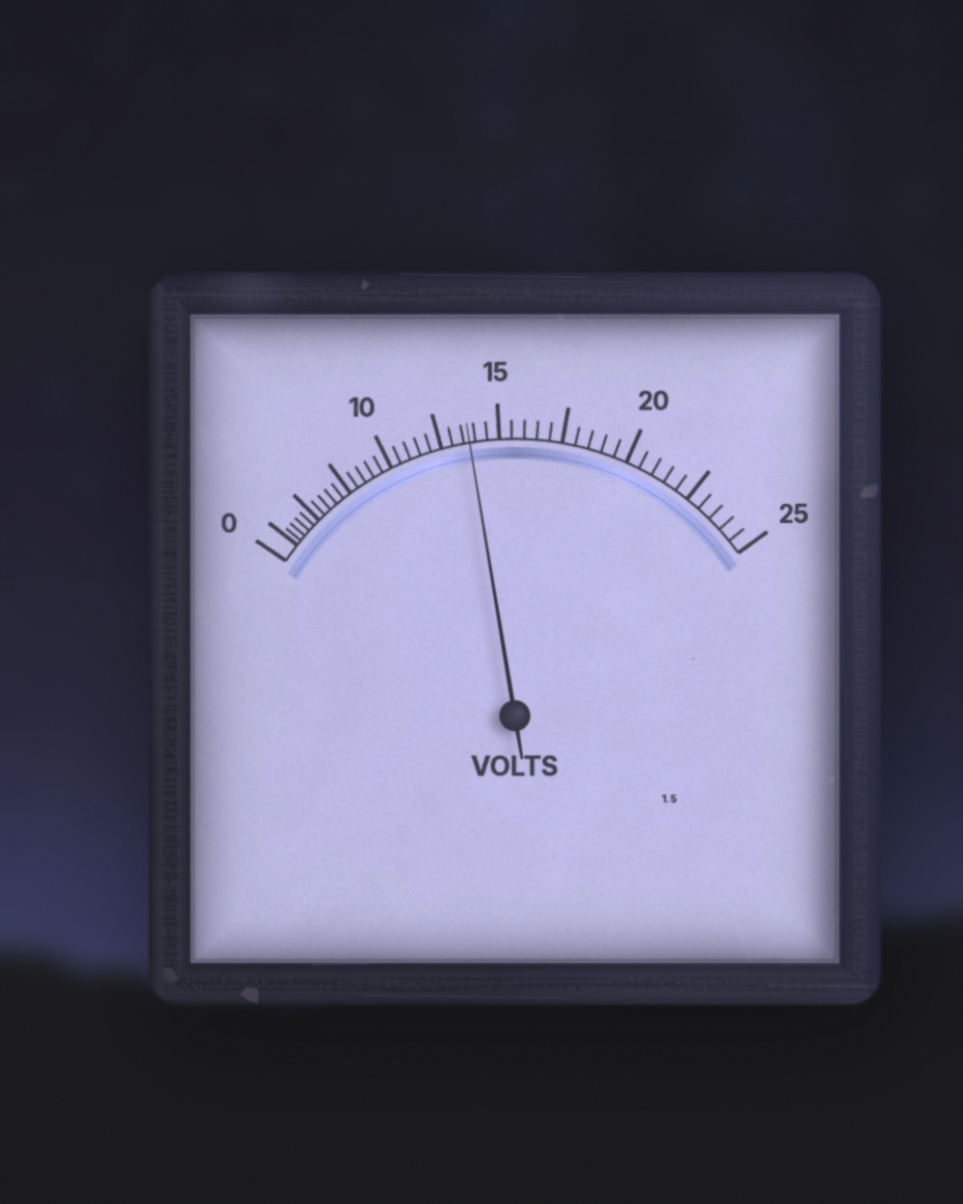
{"value": 13.75, "unit": "V"}
